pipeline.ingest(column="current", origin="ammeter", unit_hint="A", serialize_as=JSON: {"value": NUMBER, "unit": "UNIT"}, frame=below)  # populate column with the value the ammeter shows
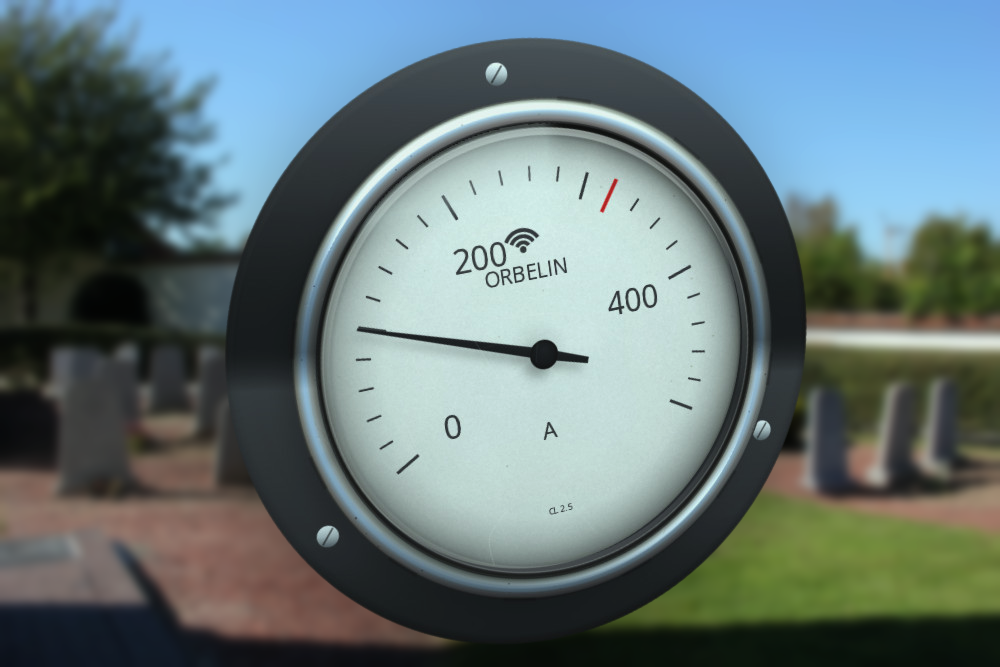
{"value": 100, "unit": "A"}
